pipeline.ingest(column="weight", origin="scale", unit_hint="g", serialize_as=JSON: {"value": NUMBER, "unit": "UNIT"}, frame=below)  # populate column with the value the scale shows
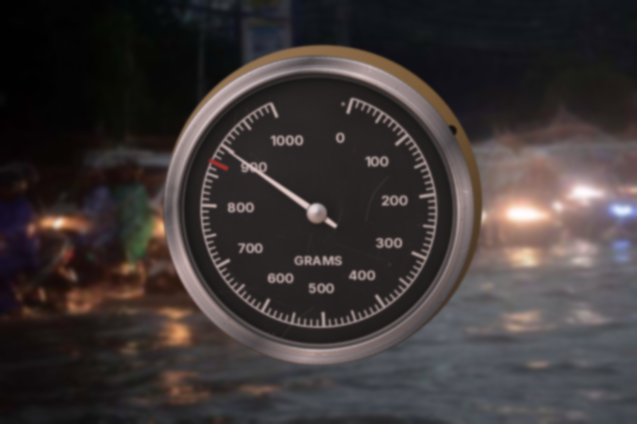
{"value": 900, "unit": "g"}
